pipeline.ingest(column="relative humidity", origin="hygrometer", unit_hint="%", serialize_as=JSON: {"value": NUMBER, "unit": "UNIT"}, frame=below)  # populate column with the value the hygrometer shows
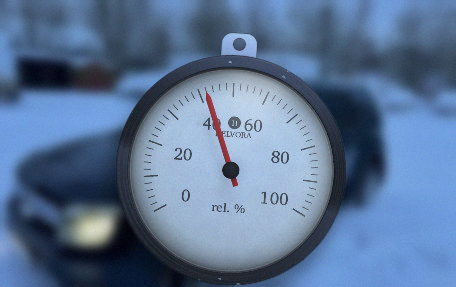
{"value": 42, "unit": "%"}
